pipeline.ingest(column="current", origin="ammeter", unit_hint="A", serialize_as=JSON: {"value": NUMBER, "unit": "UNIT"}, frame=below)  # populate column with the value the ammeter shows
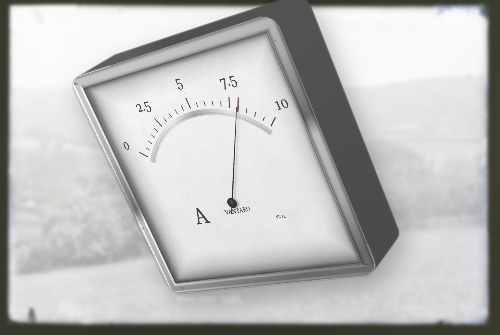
{"value": 8, "unit": "A"}
